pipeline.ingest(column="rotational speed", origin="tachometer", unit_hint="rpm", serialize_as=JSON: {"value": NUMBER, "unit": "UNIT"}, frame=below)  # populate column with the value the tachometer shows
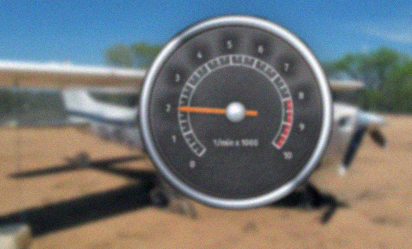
{"value": 2000, "unit": "rpm"}
